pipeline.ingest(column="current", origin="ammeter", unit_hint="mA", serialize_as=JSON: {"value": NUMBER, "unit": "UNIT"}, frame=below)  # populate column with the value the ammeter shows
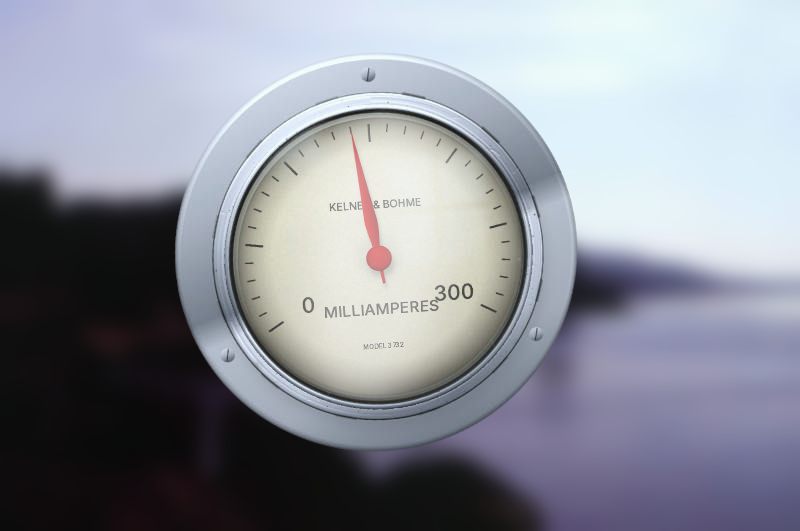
{"value": 140, "unit": "mA"}
